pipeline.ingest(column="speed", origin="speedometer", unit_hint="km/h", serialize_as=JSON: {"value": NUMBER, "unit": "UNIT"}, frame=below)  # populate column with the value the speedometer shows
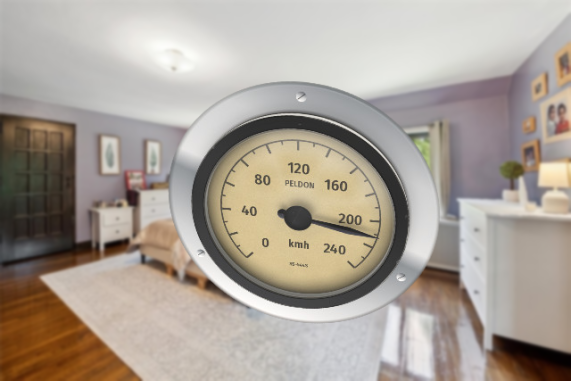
{"value": 210, "unit": "km/h"}
